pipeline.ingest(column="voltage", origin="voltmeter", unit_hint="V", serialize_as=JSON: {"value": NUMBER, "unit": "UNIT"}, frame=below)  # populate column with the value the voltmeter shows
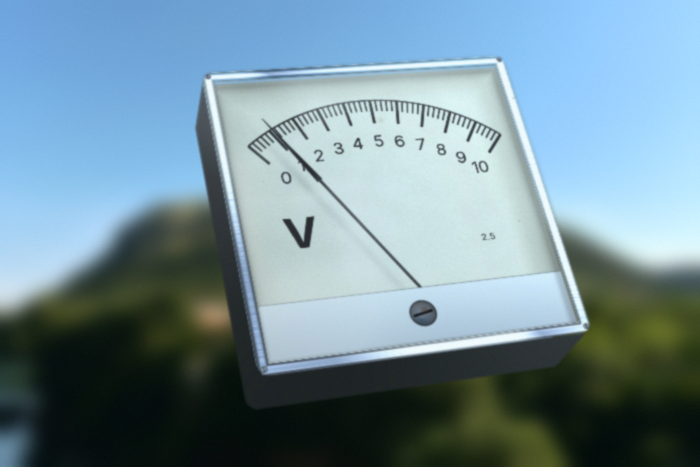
{"value": 1, "unit": "V"}
